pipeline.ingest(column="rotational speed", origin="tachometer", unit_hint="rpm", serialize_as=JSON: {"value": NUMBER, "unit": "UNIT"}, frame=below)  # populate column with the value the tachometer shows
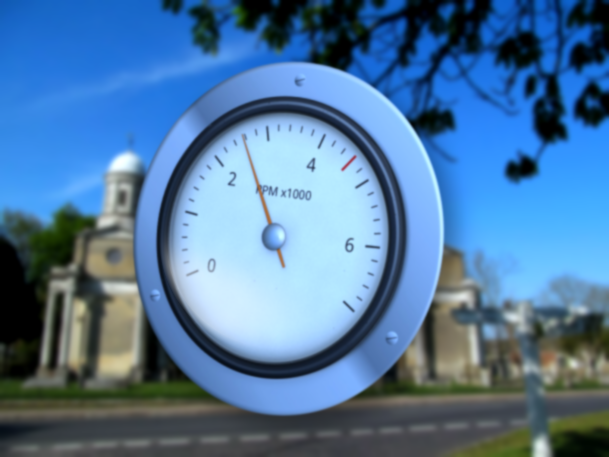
{"value": 2600, "unit": "rpm"}
